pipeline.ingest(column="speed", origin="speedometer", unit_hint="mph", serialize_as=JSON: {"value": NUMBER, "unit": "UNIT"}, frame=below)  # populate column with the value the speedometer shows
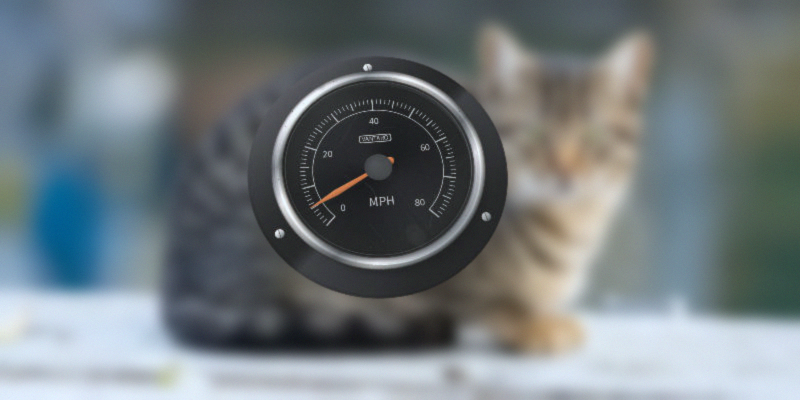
{"value": 5, "unit": "mph"}
